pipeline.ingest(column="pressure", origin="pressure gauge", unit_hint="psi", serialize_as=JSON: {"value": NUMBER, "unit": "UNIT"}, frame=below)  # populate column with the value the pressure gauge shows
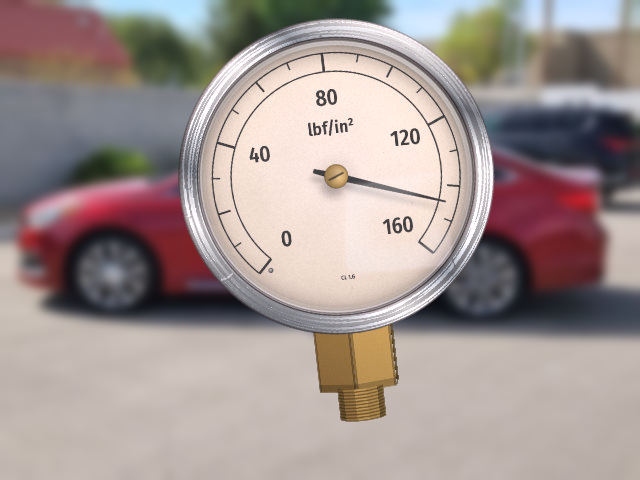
{"value": 145, "unit": "psi"}
